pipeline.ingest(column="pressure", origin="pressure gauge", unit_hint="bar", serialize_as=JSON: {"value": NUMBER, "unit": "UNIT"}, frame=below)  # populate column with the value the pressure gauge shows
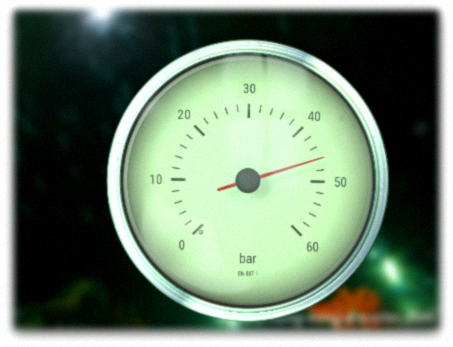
{"value": 46, "unit": "bar"}
